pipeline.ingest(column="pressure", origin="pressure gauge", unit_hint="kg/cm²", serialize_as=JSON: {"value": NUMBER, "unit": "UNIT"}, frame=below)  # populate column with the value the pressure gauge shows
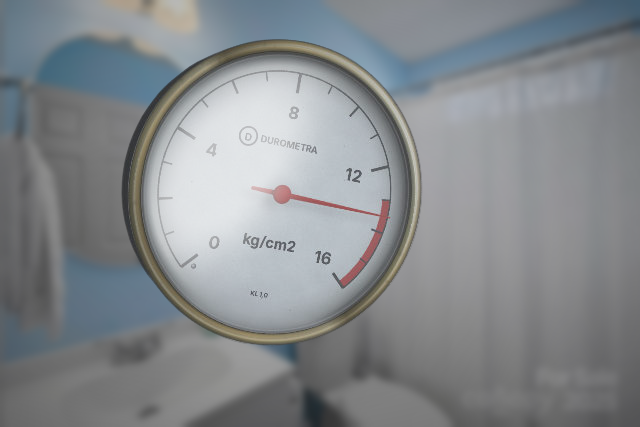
{"value": 13.5, "unit": "kg/cm²"}
